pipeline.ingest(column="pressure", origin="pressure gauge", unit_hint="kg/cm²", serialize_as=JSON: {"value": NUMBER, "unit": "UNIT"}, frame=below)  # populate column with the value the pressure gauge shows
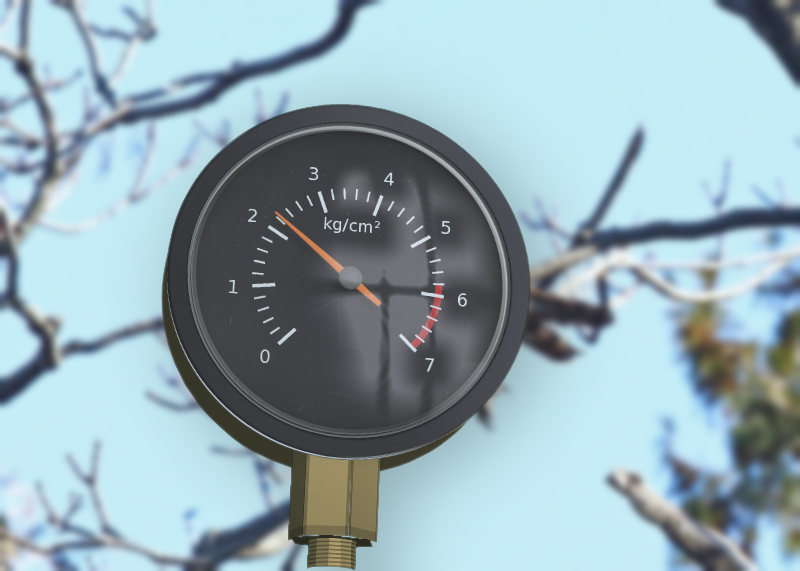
{"value": 2.2, "unit": "kg/cm²"}
